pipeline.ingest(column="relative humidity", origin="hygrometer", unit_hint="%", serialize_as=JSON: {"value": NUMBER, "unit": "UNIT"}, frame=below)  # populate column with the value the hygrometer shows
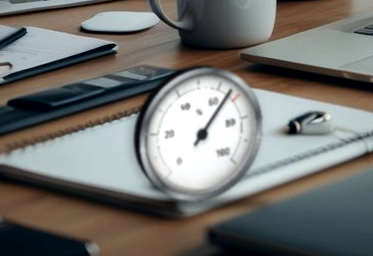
{"value": 65, "unit": "%"}
